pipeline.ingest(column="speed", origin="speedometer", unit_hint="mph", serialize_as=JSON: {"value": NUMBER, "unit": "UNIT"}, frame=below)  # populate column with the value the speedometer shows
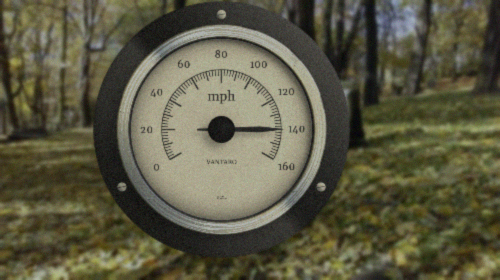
{"value": 140, "unit": "mph"}
